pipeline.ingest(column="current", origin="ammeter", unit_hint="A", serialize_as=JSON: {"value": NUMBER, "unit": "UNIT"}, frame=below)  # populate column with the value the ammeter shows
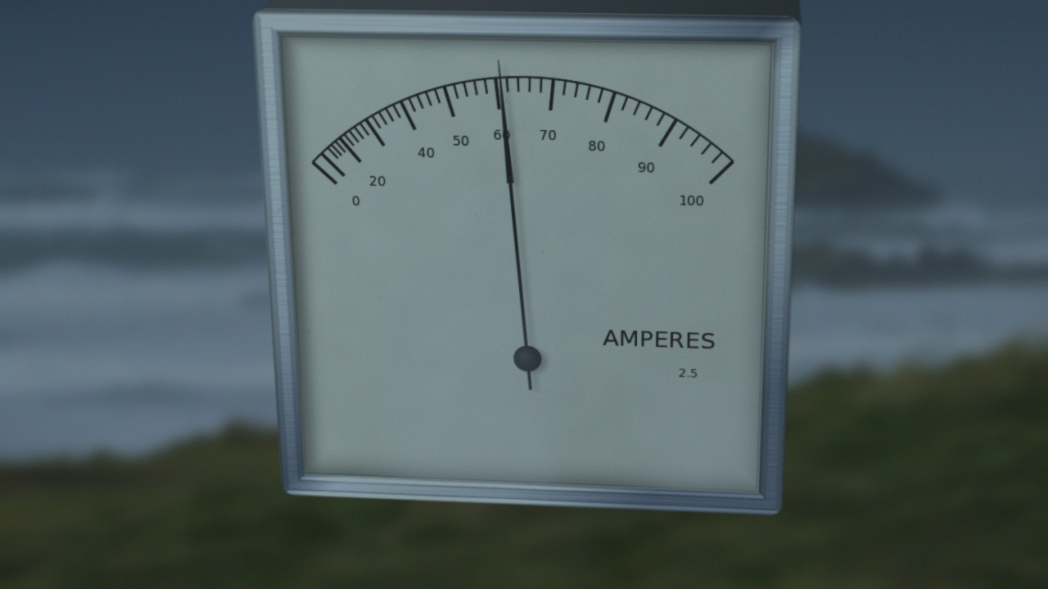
{"value": 61, "unit": "A"}
